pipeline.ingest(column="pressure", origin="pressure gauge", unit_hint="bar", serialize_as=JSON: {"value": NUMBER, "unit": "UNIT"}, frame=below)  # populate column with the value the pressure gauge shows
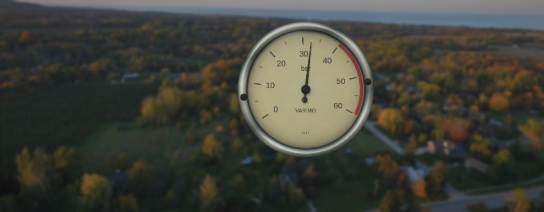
{"value": 32.5, "unit": "bar"}
